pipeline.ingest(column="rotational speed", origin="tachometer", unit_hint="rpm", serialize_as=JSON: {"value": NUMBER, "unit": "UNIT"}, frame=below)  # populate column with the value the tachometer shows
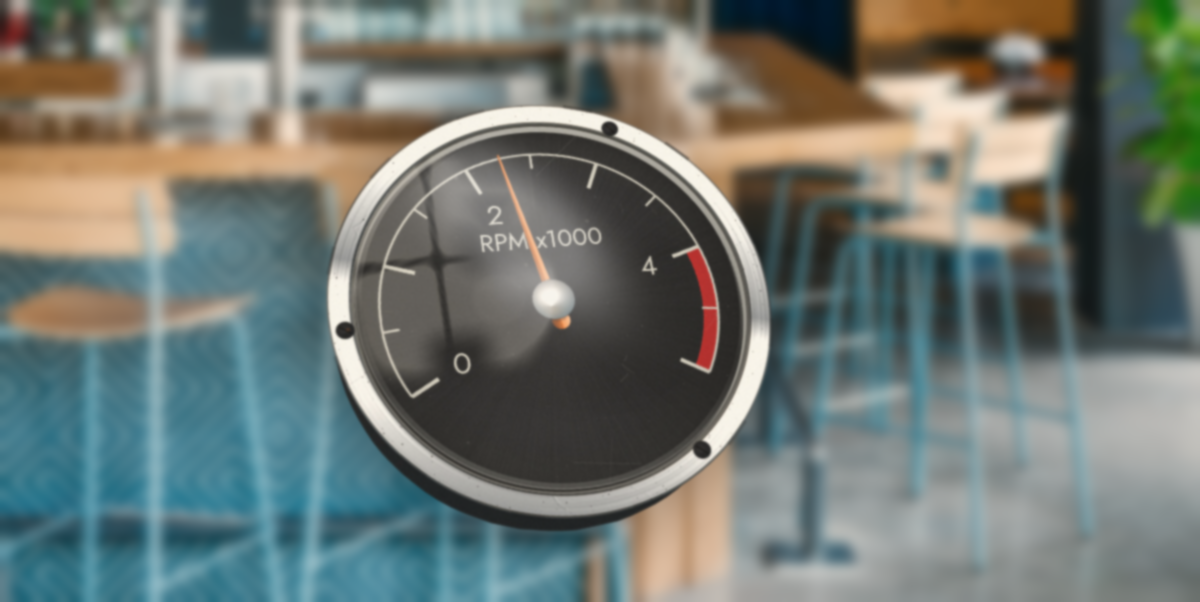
{"value": 2250, "unit": "rpm"}
